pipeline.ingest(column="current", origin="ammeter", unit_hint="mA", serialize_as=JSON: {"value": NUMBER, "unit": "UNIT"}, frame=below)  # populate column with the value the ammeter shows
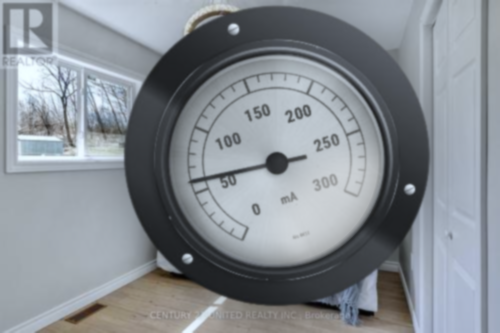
{"value": 60, "unit": "mA"}
